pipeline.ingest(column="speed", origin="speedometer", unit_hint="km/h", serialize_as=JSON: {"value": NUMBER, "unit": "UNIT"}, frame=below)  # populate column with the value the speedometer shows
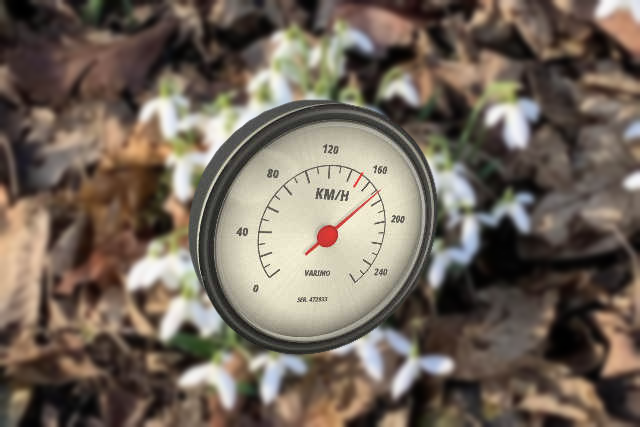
{"value": 170, "unit": "km/h"}
